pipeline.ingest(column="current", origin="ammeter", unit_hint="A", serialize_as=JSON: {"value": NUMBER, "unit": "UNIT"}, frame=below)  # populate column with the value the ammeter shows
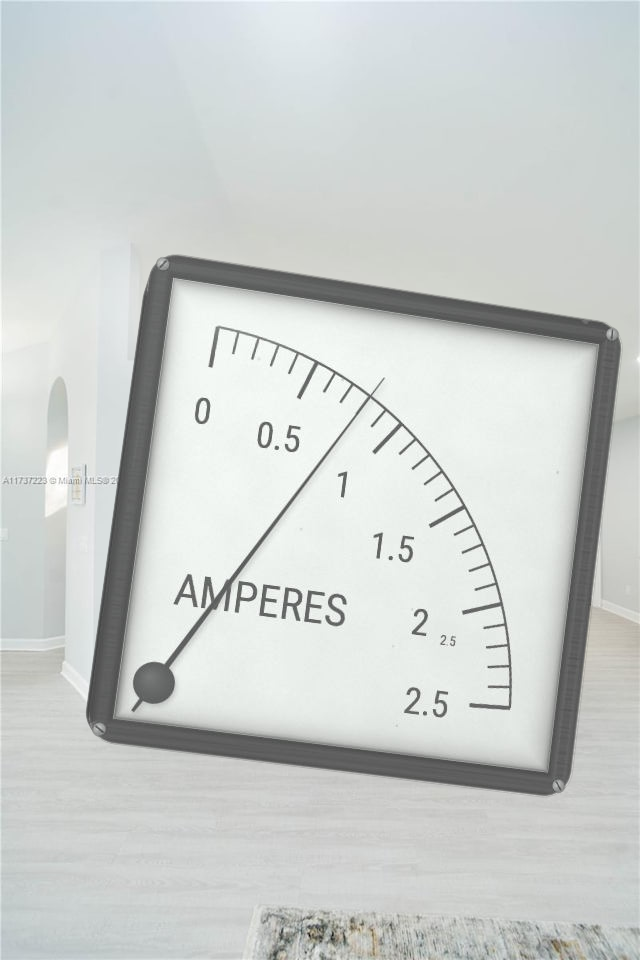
{"value": 0.8, "unit": "A"}
